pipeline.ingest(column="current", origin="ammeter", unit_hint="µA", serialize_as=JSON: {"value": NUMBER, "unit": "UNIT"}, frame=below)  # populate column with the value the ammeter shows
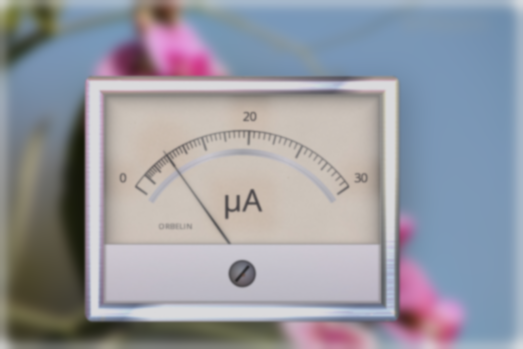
{"value": 10, "unit": "µA"}
